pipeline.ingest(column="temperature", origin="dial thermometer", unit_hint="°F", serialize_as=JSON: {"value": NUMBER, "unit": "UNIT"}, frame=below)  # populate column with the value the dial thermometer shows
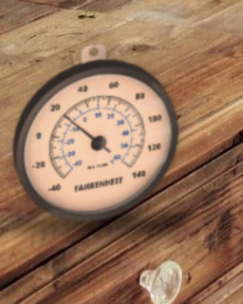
{"value": 20, "unit": "°F"}
